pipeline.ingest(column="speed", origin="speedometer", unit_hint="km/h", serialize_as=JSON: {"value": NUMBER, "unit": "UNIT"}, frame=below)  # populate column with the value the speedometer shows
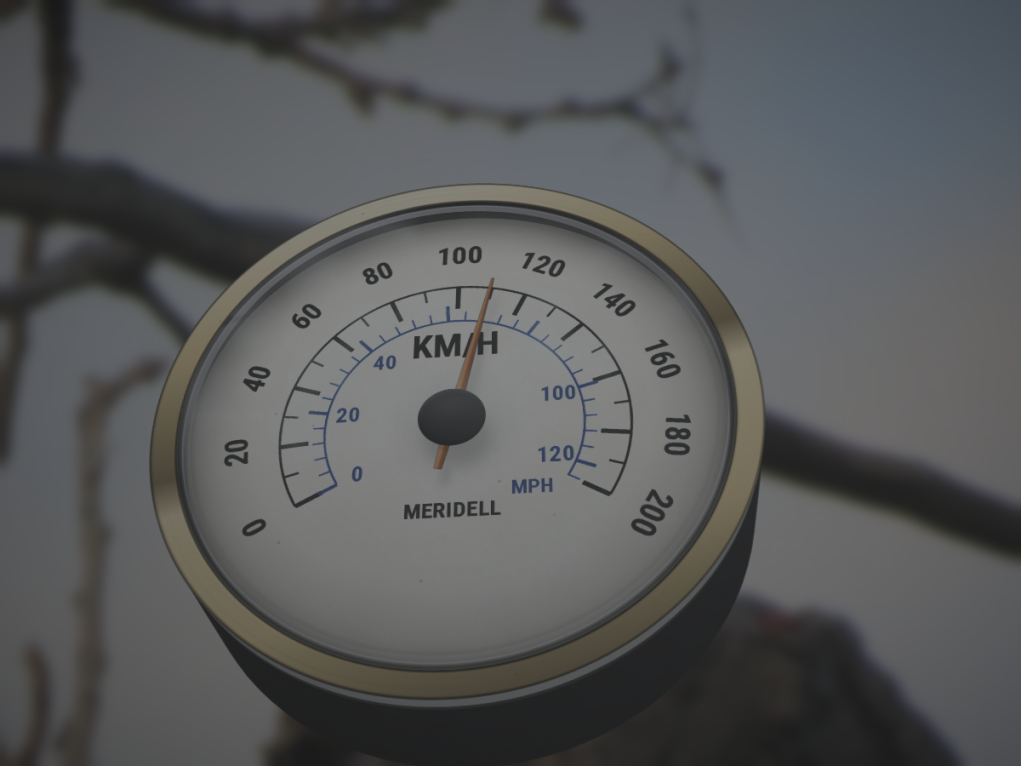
{"value": 110, "unit": "km/h"}
